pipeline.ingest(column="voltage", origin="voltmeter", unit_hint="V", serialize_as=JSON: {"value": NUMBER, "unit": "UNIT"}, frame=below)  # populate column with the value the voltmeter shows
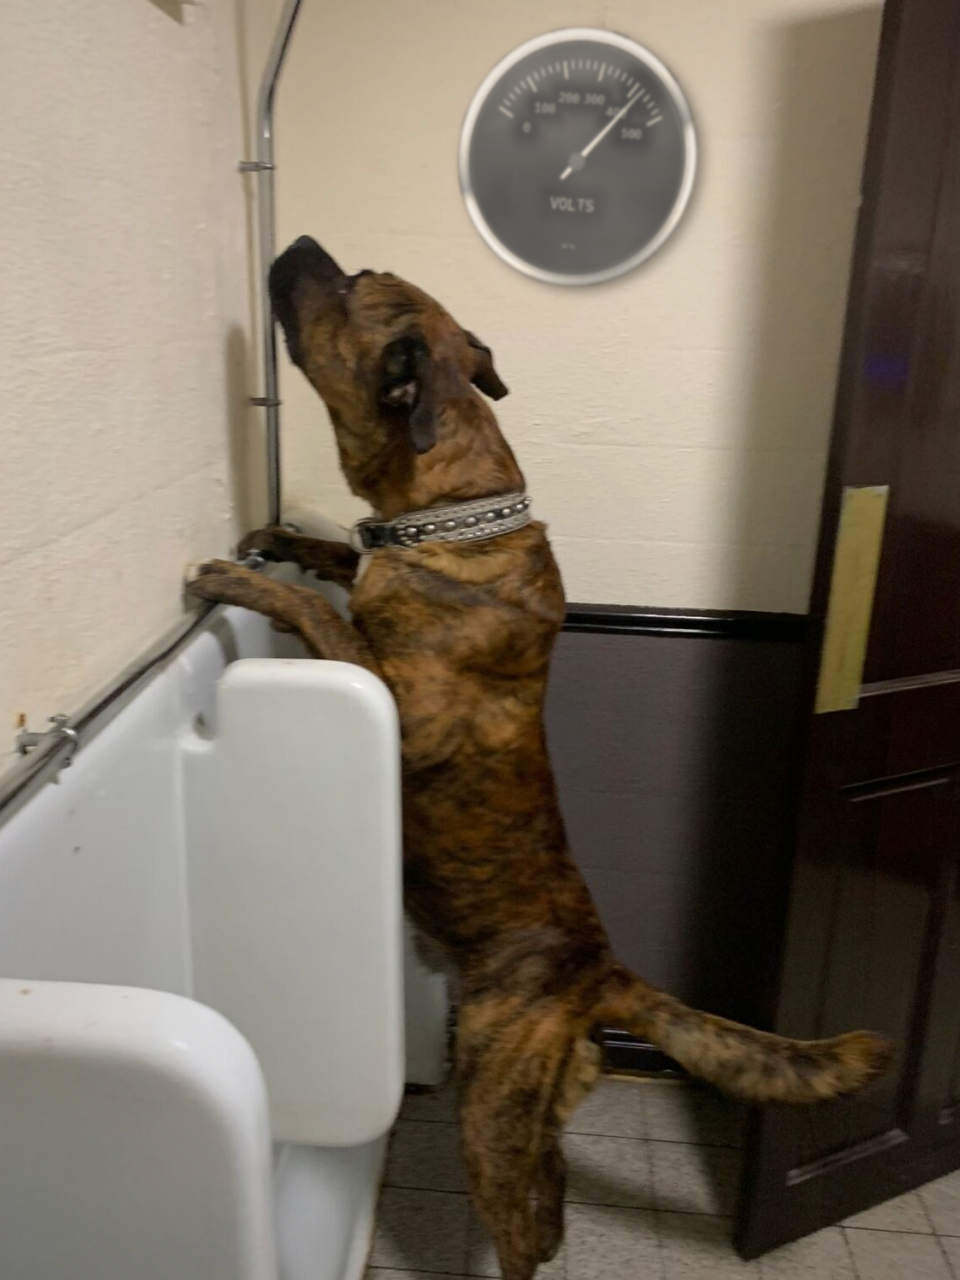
{"value": 420, "unit": "V"}
